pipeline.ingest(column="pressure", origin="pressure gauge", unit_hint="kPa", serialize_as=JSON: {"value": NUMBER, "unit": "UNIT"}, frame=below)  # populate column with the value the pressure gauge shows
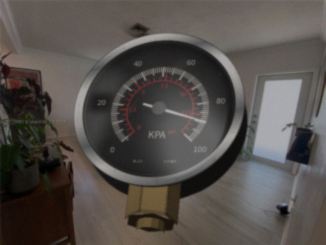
{"value": 90, "unit": "kPa"}
